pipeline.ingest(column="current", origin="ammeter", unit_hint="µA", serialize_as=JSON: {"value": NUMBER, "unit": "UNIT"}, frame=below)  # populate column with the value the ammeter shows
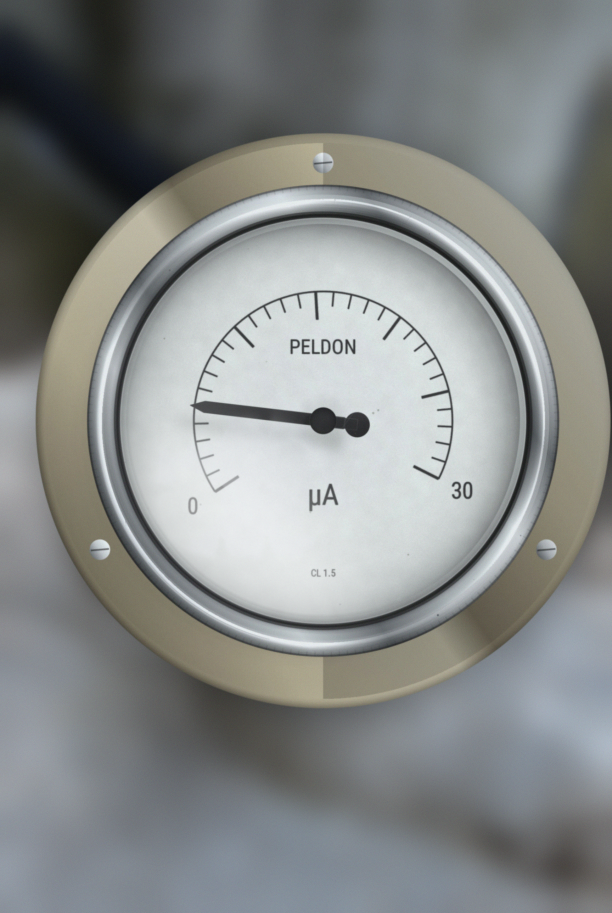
{"value": 5, "unit": "µA"}
